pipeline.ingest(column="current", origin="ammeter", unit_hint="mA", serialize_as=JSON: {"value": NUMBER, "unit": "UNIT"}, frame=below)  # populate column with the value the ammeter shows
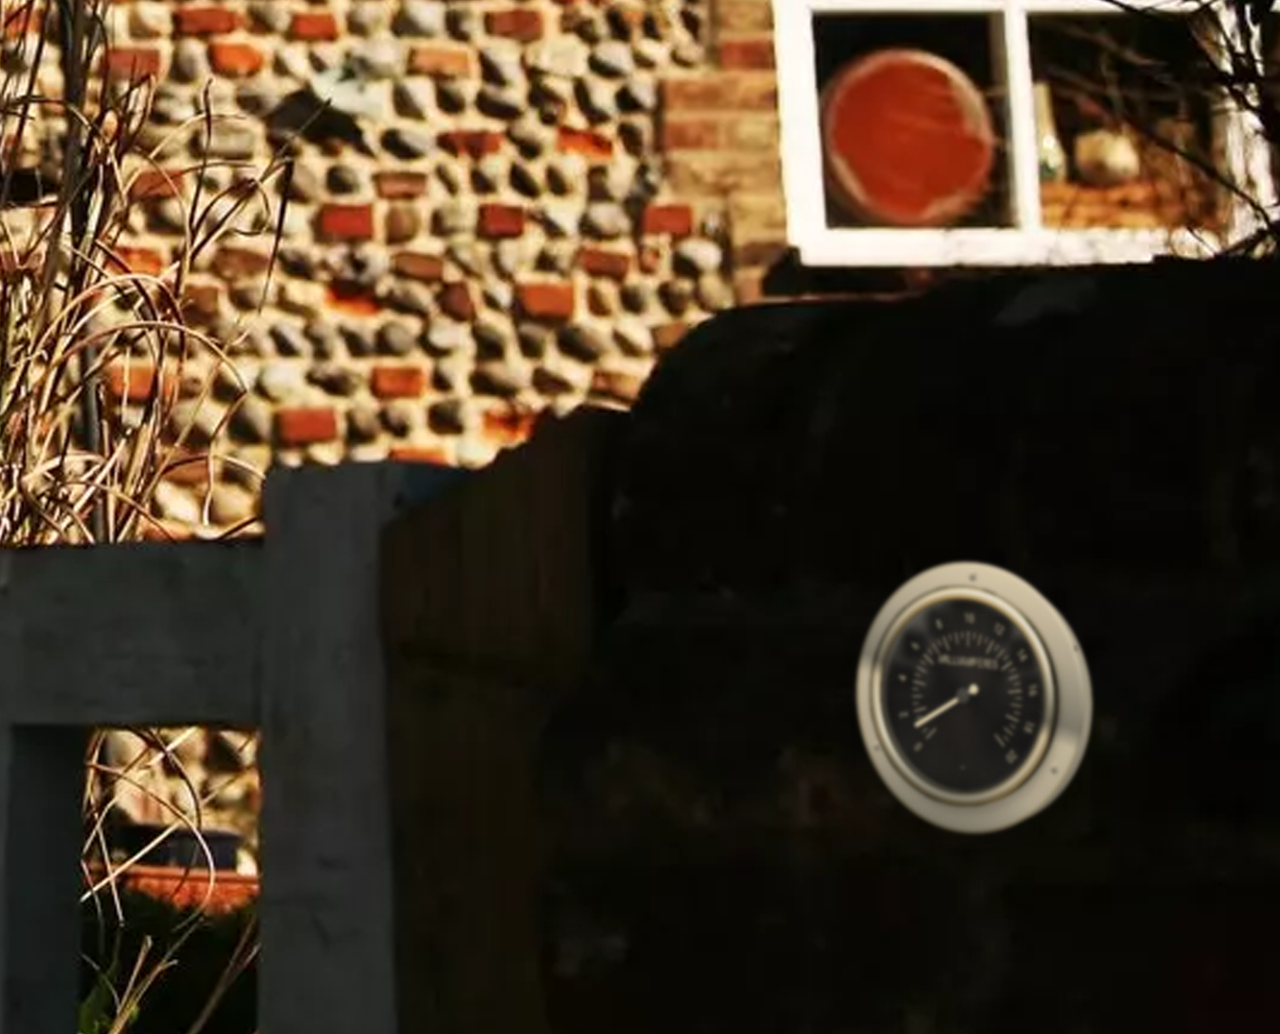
{"value": 1, "unit": "mA"}
